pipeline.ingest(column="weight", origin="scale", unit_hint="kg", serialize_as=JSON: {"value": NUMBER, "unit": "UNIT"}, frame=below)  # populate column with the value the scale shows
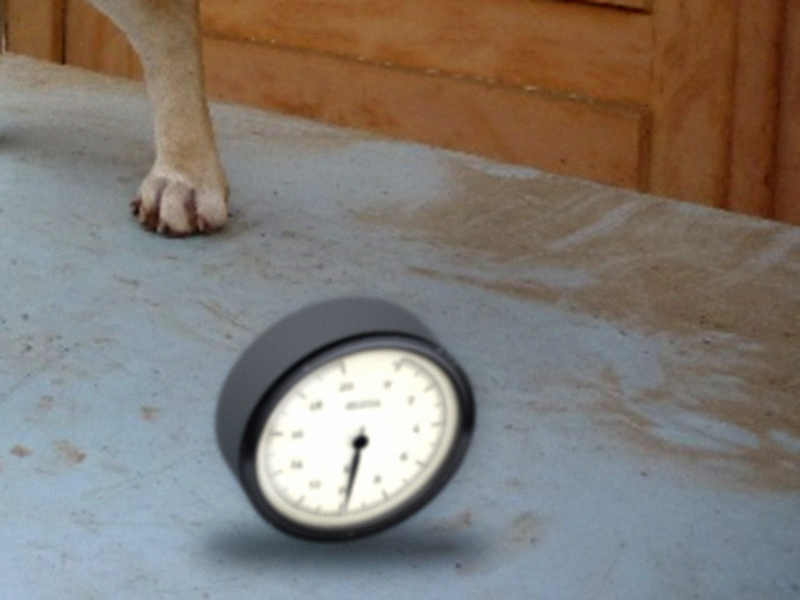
{"value": 10, "unit": "kg"}
